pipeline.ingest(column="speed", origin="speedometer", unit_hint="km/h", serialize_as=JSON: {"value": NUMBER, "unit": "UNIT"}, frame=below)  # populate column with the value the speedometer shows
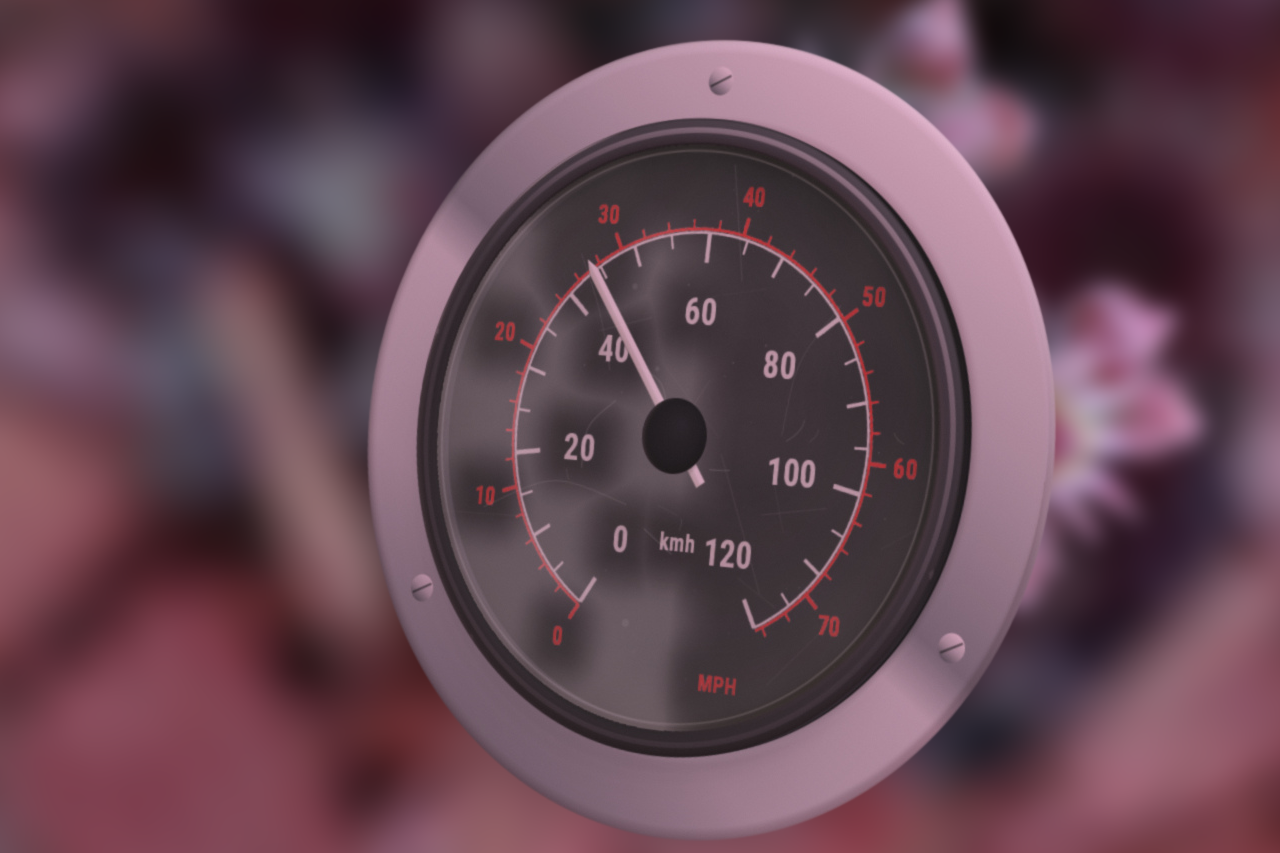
{"value": 45, "unit": "km/h"}
